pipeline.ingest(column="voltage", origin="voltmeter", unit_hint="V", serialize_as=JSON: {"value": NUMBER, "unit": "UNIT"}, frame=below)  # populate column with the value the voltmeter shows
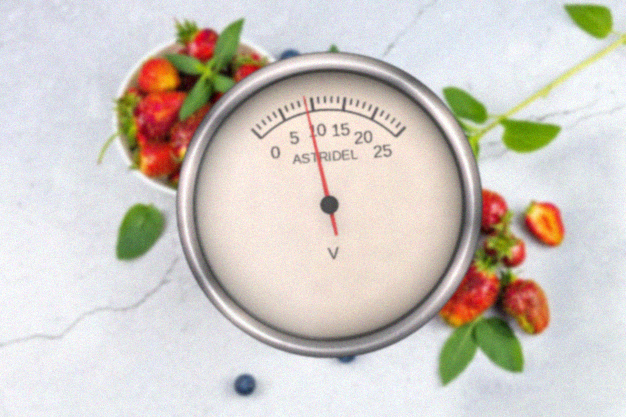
{"value": 9, "unit": "V"}
